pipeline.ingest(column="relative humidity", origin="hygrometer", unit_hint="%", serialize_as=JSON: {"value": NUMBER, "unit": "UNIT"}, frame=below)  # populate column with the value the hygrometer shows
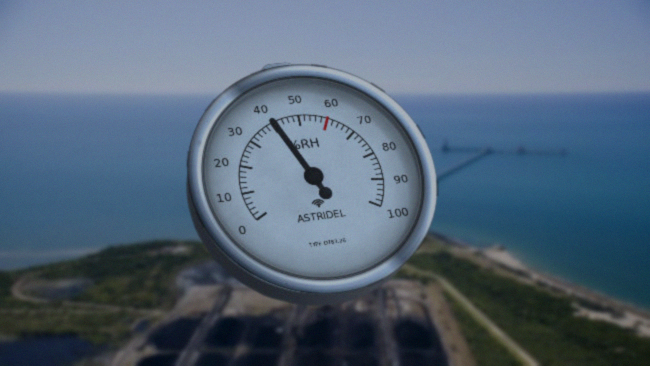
{"value": 40, "unit": "%"}
